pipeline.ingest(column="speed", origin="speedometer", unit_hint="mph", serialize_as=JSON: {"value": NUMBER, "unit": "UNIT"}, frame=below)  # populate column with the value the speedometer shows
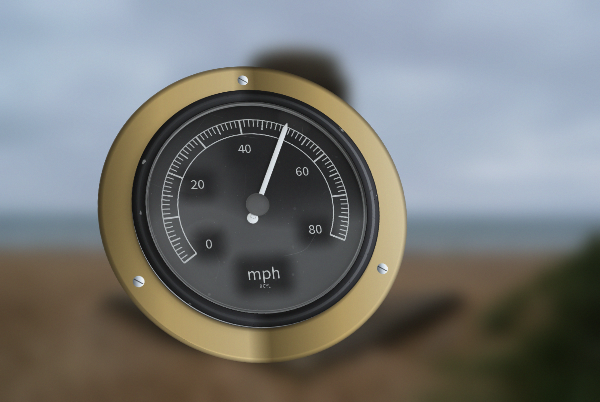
{"value": 50, "unit": "mph"}
